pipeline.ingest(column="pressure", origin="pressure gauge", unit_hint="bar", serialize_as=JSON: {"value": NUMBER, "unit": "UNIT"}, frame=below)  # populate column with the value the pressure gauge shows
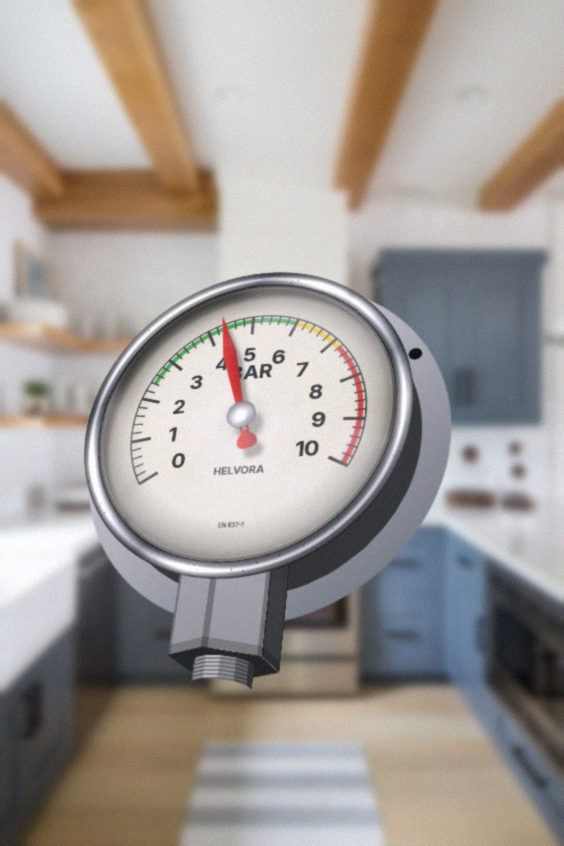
{"value": 4.4, "unit": "bar"}
